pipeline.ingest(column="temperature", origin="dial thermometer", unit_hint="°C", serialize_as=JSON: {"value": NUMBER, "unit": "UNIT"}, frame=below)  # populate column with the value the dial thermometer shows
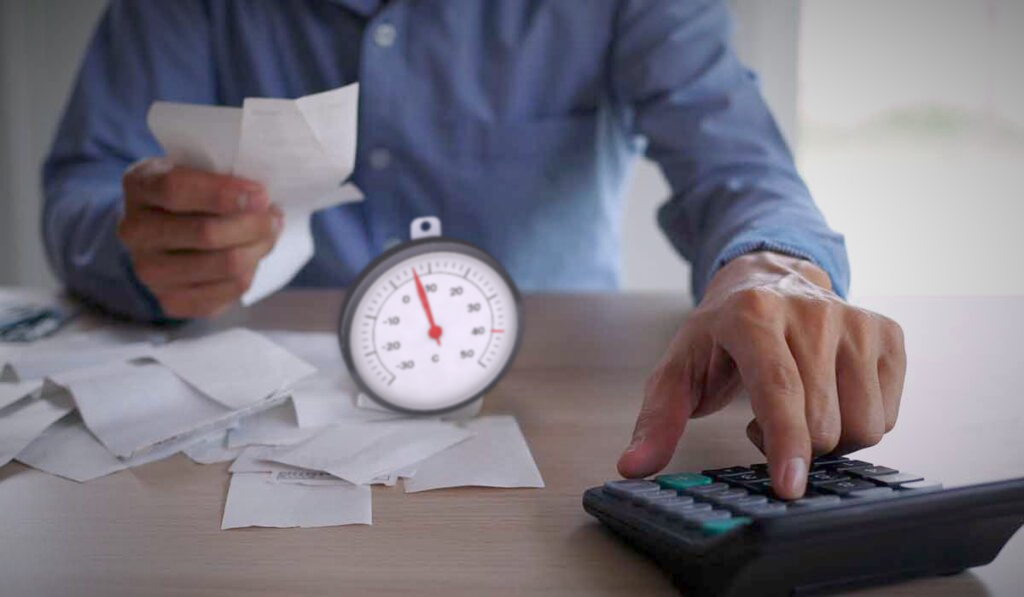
{"value": 6, "unit": "°C"}
